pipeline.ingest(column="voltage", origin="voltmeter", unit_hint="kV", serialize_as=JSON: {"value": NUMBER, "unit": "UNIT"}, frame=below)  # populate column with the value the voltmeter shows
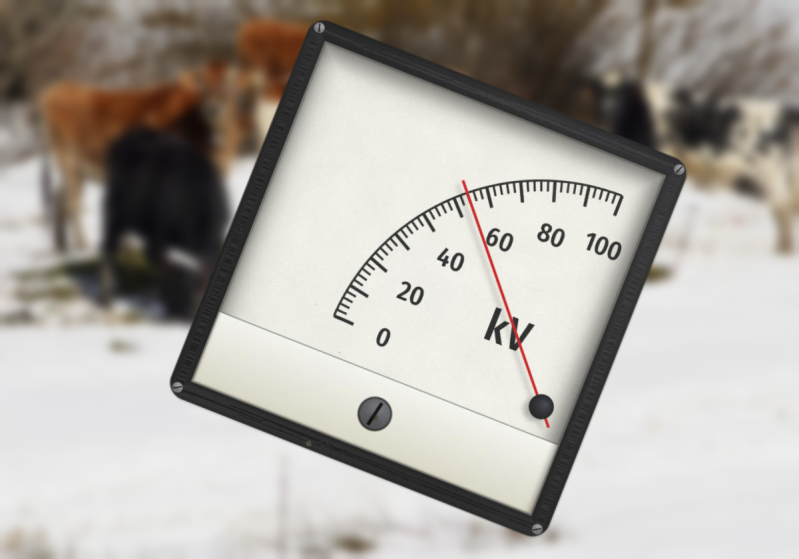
{"value": 54, "unit": "kV"}
